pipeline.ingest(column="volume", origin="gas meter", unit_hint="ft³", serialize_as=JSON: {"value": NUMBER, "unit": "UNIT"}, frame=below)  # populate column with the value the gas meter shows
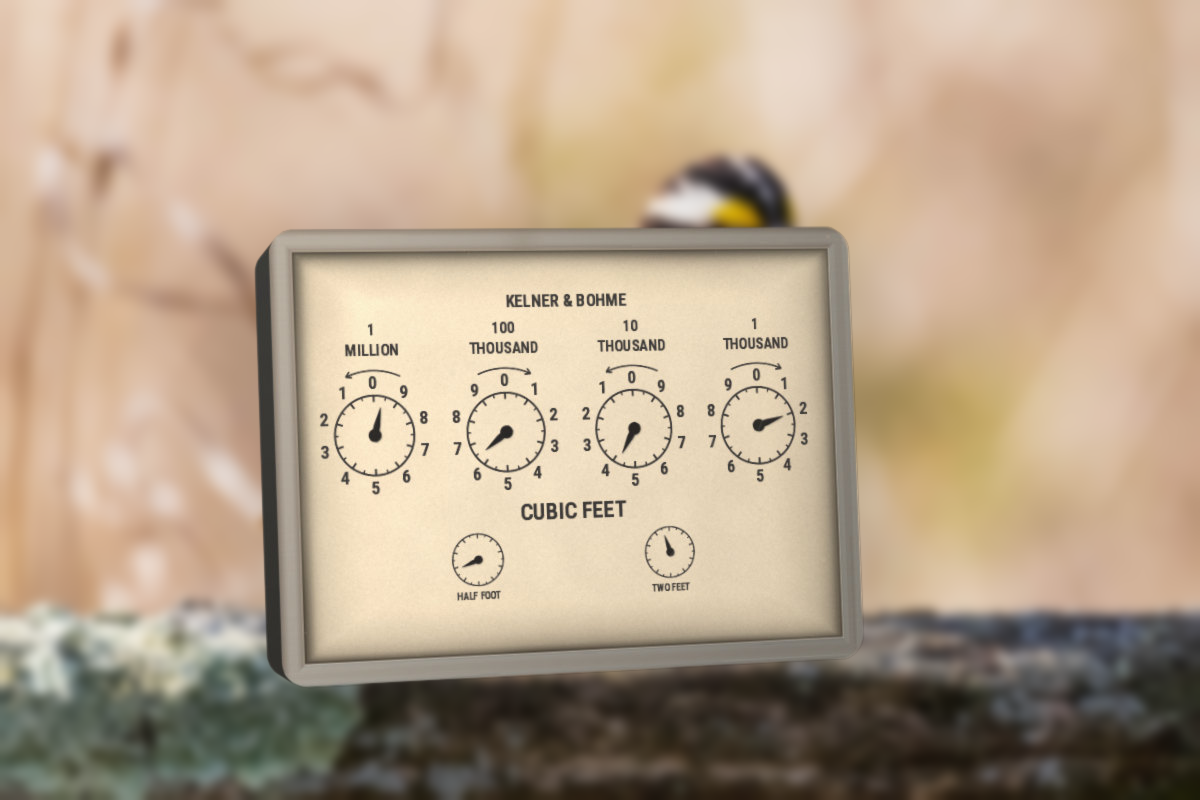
{"value": 964200, "unit": "ft³"}
